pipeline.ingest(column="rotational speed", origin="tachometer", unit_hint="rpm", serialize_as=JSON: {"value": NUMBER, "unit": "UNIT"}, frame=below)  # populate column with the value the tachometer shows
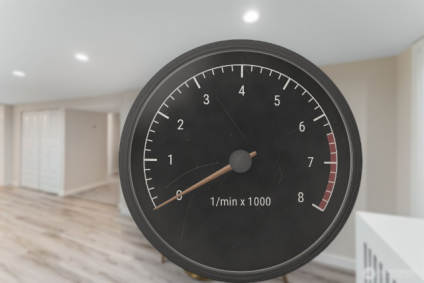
{"value": 0, "unit": "rpm"}
